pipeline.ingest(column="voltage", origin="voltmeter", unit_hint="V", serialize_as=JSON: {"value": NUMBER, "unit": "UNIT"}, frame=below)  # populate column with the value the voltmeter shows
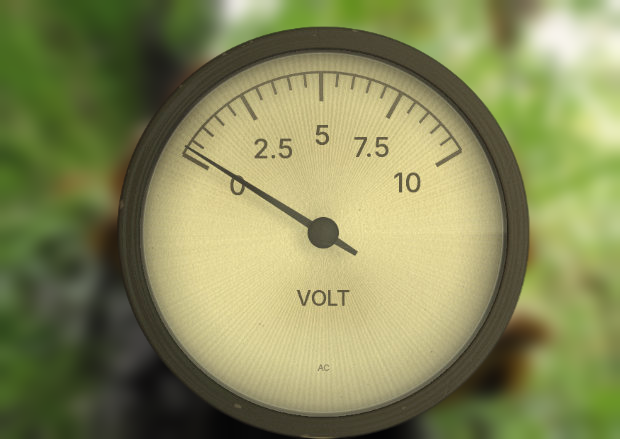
{"value": 0.25, "unit": "V"}
